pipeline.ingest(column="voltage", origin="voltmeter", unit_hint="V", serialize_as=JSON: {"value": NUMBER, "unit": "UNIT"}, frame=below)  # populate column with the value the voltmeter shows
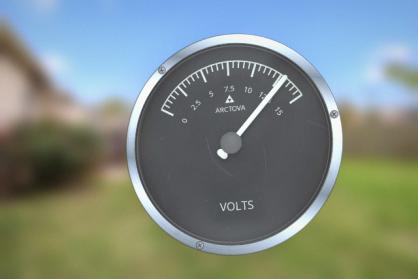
{"value": 13, "unit": "V"}
